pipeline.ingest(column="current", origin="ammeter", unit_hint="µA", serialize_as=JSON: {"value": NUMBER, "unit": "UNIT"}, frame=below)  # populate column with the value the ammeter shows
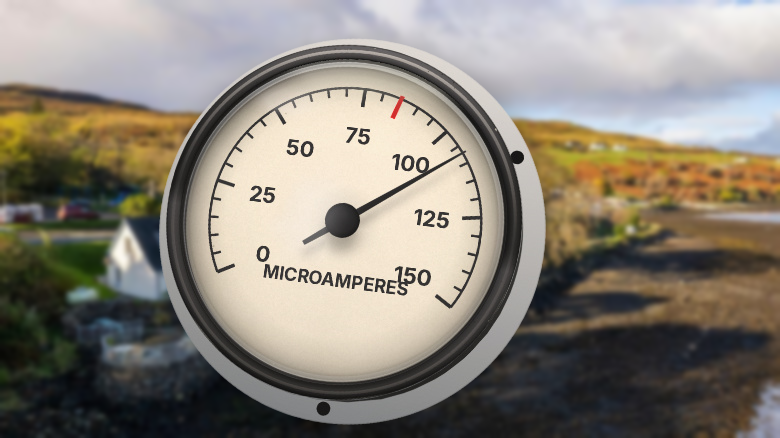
{"value": 107.5, "unit": "µA"}
